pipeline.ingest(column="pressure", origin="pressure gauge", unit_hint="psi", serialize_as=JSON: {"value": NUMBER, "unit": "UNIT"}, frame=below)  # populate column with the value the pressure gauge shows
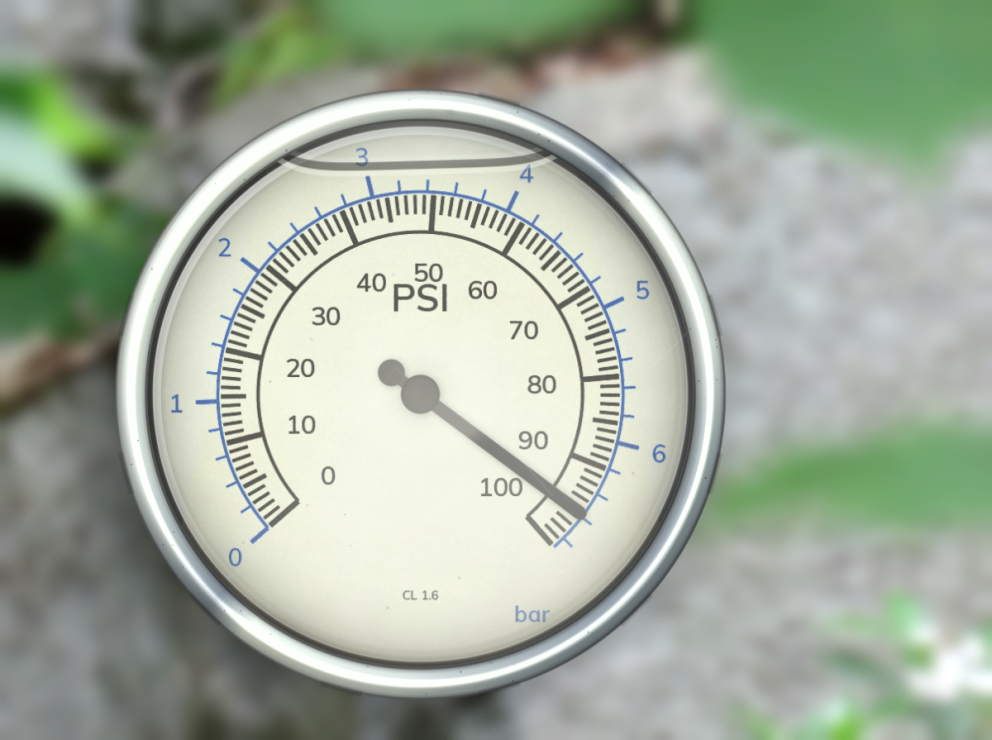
{"value": 95.5, "unit": "psi"}
